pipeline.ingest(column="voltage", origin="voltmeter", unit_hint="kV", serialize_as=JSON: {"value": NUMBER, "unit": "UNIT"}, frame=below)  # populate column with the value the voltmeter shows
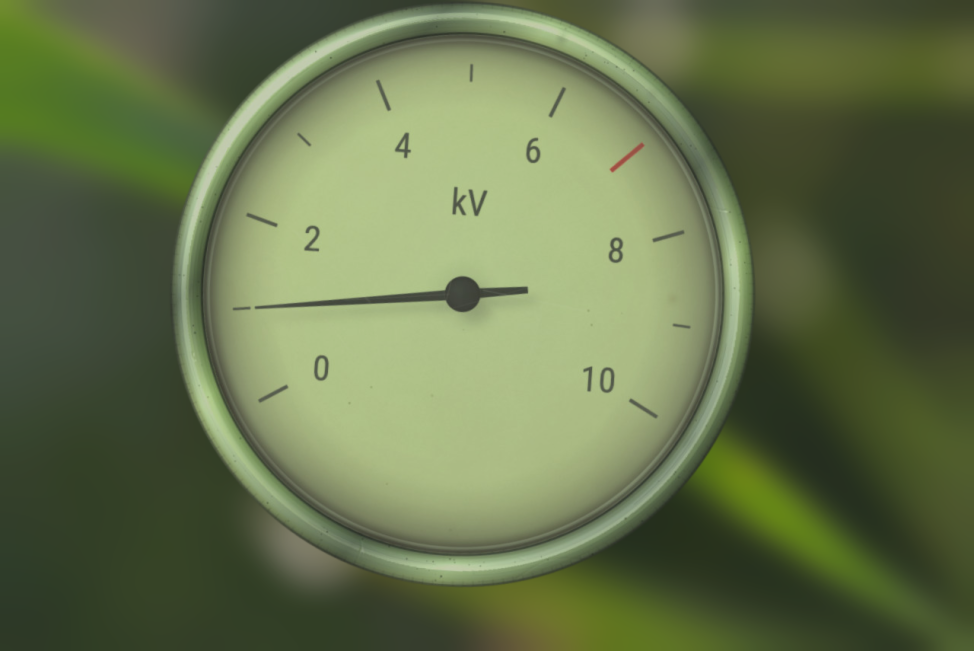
{"value": 1, "unit": "kV"}
